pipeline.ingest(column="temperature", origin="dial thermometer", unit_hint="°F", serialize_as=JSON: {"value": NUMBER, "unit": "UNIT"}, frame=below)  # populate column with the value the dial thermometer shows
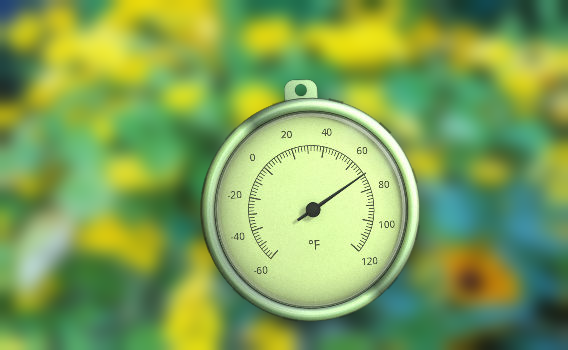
{"value": 70, "unit": "°F"}
